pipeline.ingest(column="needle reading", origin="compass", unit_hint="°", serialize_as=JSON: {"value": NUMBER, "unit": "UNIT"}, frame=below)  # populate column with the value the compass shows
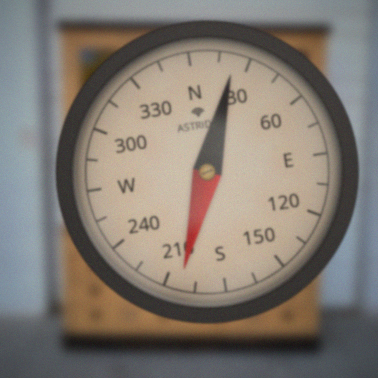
{"value": 202.5, "unit": "°"}
